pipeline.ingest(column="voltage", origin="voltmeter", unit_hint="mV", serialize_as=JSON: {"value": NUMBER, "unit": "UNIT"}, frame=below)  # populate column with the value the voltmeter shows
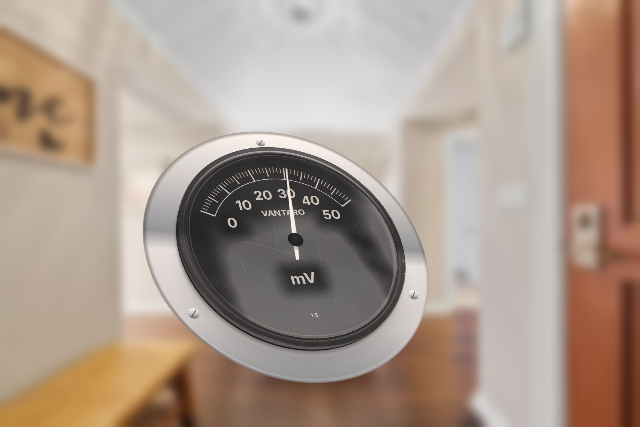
{"value": 30, "unit": "mV"}
